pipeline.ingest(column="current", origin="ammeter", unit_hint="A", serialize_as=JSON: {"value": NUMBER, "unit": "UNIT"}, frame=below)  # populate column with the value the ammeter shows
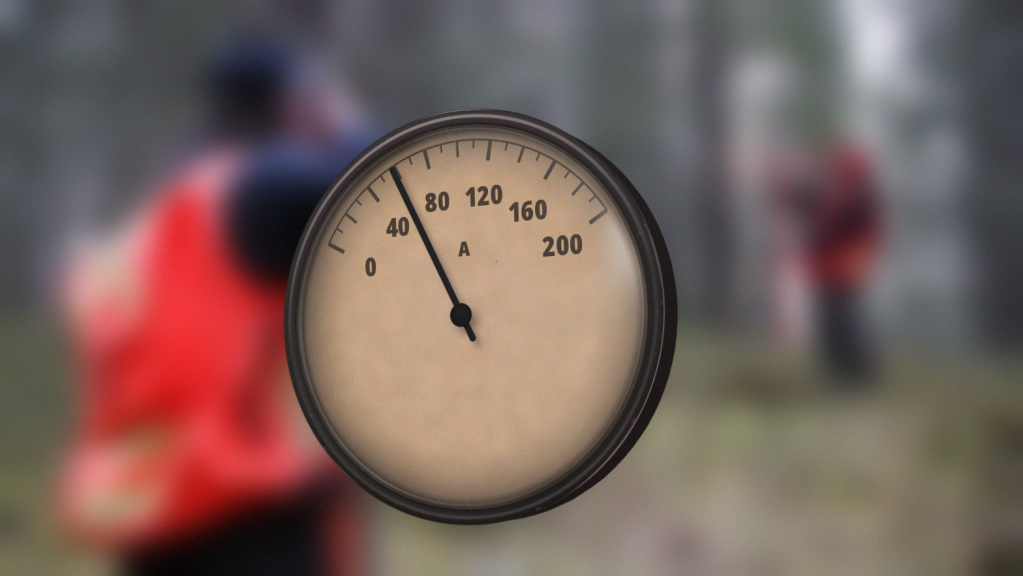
{"value": 60, "unit": "A"}
